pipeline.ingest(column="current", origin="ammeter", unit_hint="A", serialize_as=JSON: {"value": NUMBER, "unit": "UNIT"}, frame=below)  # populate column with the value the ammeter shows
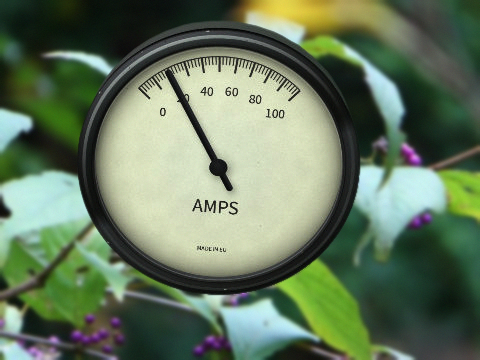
{"value": 20, "unit": "A"}
